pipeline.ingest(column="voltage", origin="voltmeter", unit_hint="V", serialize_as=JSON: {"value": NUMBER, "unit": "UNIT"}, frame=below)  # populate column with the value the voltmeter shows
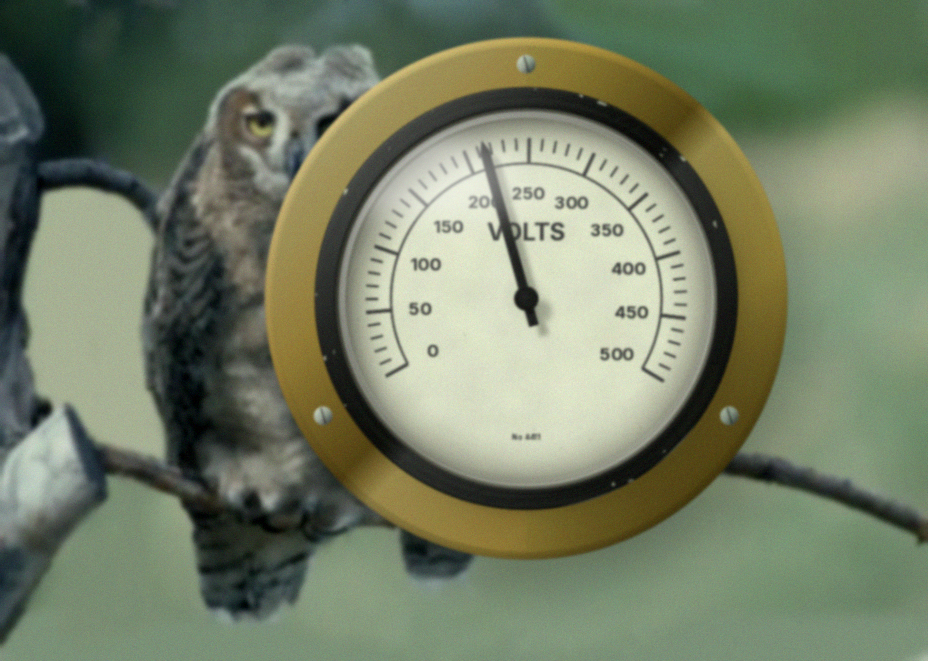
{"value": 215, "unit": "V"}
